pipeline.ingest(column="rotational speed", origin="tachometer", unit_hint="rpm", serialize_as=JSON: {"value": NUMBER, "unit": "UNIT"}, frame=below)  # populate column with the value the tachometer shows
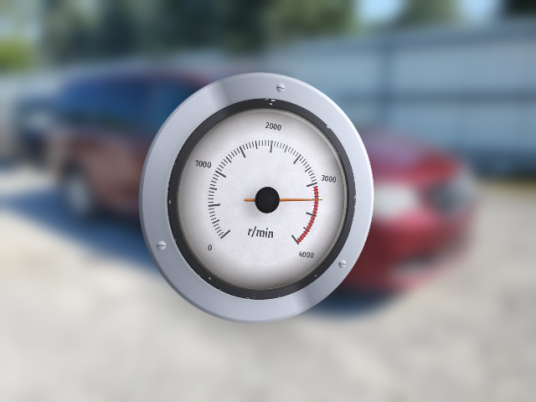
{"value": 3250, "unit": "rpm"}
